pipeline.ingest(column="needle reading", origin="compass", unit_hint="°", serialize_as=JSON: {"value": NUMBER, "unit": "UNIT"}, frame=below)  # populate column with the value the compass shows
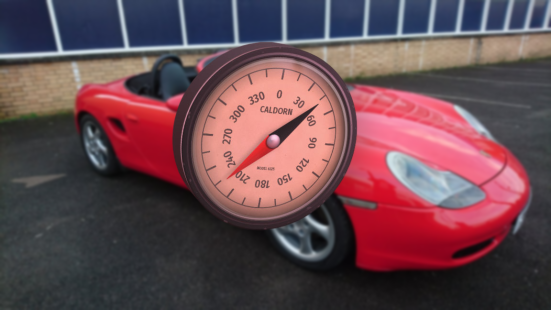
{"value": 225, "unit": "°"}
